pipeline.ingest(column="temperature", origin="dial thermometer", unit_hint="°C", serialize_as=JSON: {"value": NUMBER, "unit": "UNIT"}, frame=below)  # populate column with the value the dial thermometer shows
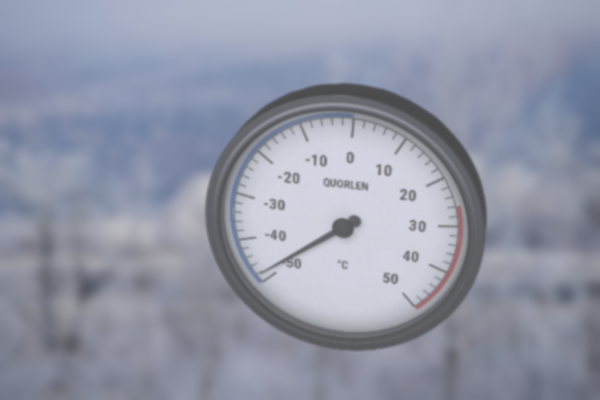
{"value": -48, "unit": "°C"}
